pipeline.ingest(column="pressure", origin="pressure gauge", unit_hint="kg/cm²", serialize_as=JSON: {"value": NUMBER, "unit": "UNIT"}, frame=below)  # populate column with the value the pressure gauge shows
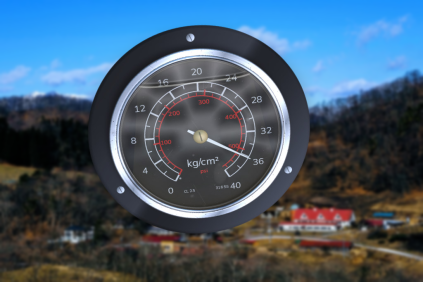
{"value": 36, "unit": "kg/cm²"}
